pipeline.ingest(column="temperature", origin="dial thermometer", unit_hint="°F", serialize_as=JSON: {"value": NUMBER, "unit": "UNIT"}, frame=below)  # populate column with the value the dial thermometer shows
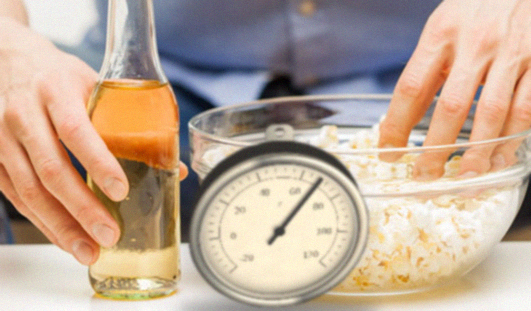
{"value": 68, "unit": "°F"}
